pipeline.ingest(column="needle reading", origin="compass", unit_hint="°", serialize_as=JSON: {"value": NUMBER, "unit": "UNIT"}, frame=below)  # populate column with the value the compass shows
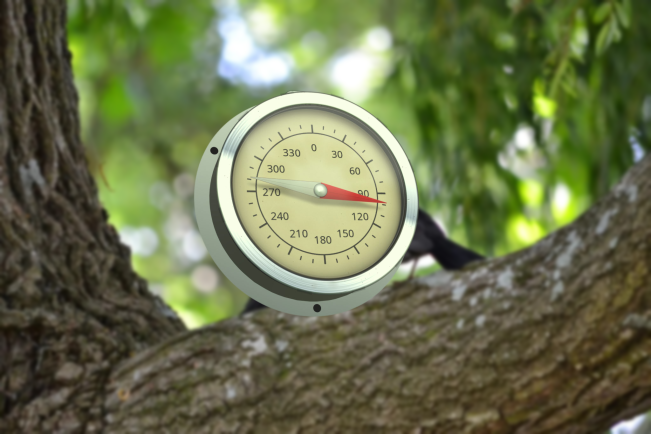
{"value": 100, "unit": "°"}
